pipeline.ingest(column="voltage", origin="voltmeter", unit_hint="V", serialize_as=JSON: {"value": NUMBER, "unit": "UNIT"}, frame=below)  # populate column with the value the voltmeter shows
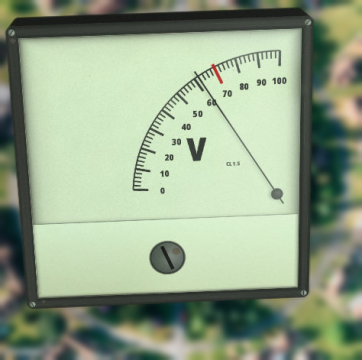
{"value": 62, "unit": "V"}
